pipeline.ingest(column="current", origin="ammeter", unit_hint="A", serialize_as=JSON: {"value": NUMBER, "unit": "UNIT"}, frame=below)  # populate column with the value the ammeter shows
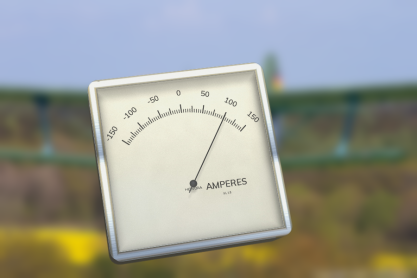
{"value": 100, "unit": "A"}
